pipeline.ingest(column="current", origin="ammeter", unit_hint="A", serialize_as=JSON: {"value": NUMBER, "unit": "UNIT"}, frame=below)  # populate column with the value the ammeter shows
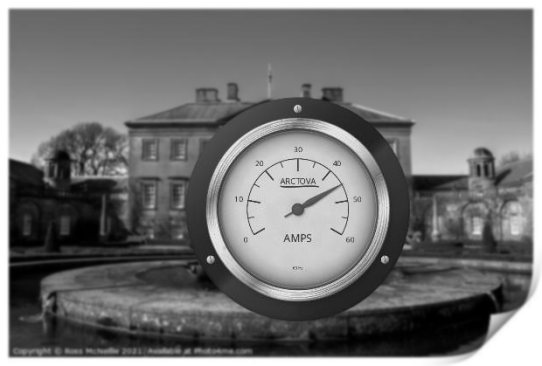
{"value": 45, "unit": "A"}
